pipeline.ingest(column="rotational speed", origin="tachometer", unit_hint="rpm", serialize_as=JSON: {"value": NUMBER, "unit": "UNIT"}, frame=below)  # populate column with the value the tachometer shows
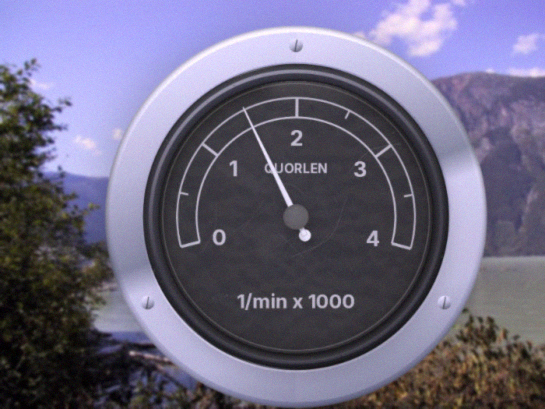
{"value": 1500, "unit": "rpm"}
